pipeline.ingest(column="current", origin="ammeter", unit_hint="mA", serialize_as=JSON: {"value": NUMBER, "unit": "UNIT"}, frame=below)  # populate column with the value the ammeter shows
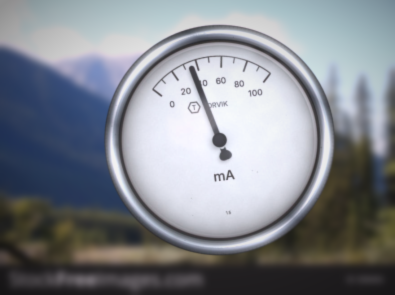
{"value": 35, "unit": "mA"}
